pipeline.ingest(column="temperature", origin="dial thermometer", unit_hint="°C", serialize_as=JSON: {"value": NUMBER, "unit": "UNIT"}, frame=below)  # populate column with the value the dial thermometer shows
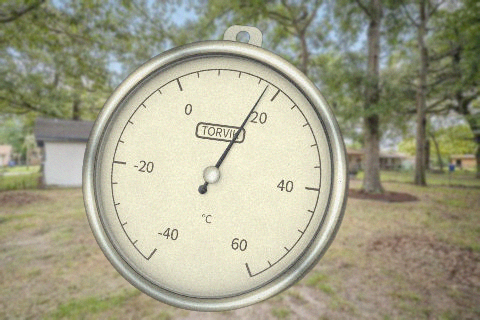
{"value": 18, "unit": "°C"}
